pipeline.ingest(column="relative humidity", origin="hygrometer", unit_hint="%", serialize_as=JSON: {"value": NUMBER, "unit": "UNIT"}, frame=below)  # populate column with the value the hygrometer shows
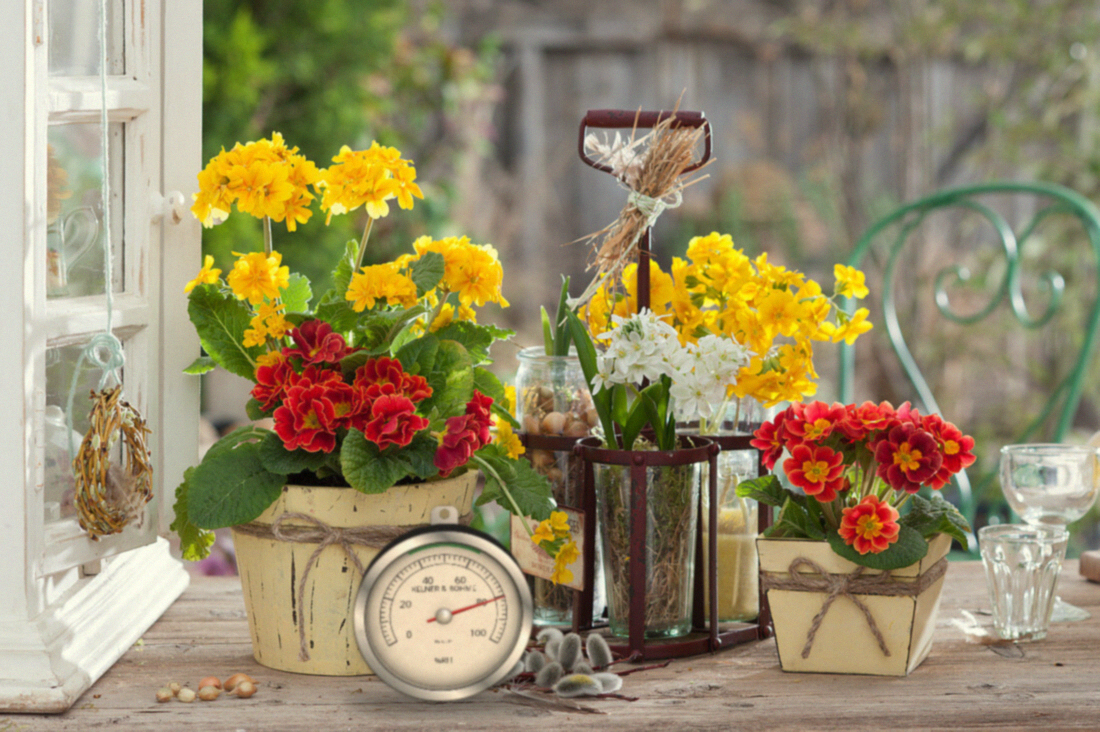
{"value": 80, "unit": "%"}
